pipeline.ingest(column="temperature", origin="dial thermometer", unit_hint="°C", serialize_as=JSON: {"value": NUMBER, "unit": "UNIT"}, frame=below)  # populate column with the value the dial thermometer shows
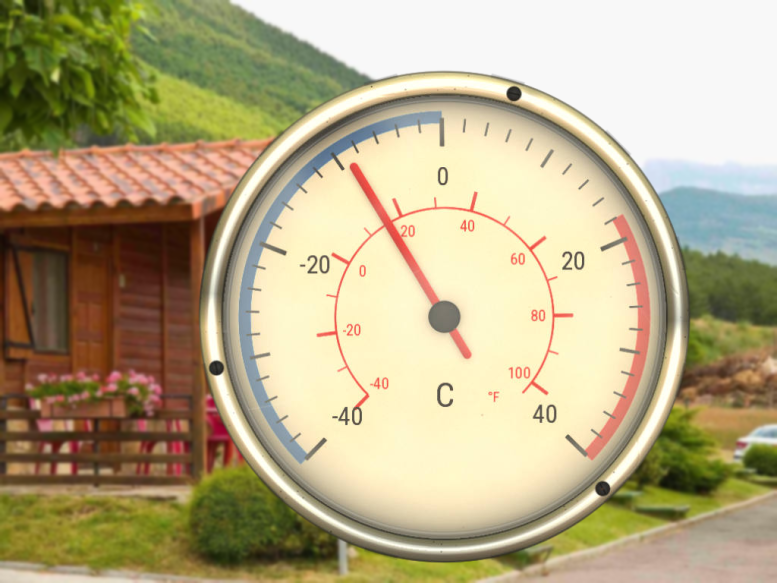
{"value": -9, "unit": "°C"}
